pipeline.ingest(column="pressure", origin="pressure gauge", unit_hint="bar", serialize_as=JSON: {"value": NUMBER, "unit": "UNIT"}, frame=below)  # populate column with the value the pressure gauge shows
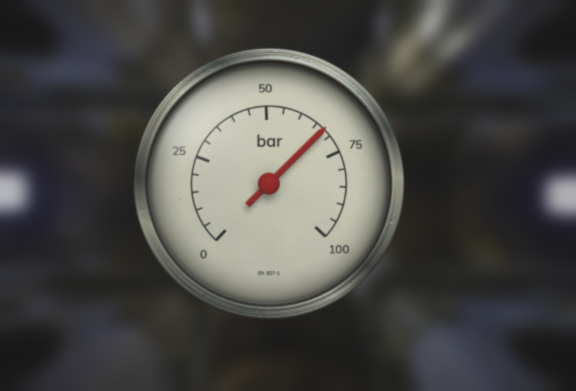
{"value": 67.5, "unit": "bar"}
